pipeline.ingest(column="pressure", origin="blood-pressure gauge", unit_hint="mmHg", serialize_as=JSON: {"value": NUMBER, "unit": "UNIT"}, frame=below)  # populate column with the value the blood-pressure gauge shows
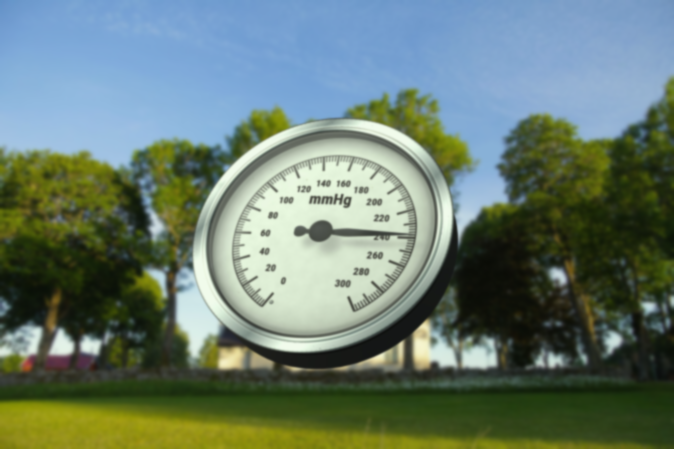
{"value": 240, "unit": "mmHg"}
